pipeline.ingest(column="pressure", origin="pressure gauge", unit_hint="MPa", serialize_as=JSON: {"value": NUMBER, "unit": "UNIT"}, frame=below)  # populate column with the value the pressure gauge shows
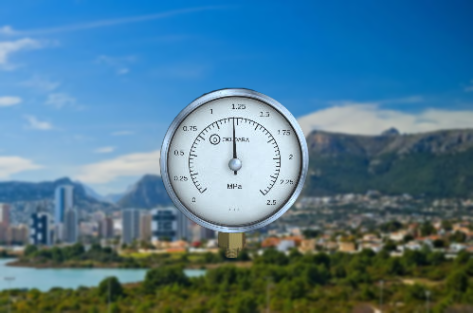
{"value": 1.2, "unit": "MPa"}
